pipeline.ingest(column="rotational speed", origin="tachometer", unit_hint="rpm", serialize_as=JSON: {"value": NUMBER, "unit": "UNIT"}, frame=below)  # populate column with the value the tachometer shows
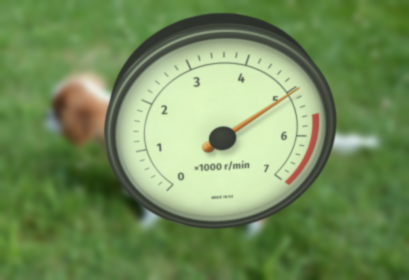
{"value": 5000, "unit": "rpm"}
